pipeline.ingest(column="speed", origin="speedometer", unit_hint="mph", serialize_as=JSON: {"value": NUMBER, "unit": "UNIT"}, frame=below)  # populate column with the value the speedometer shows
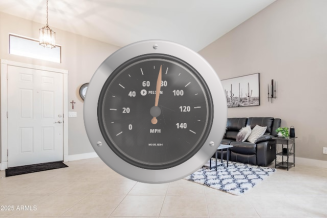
{"value": 75, "unit": "mph"}
